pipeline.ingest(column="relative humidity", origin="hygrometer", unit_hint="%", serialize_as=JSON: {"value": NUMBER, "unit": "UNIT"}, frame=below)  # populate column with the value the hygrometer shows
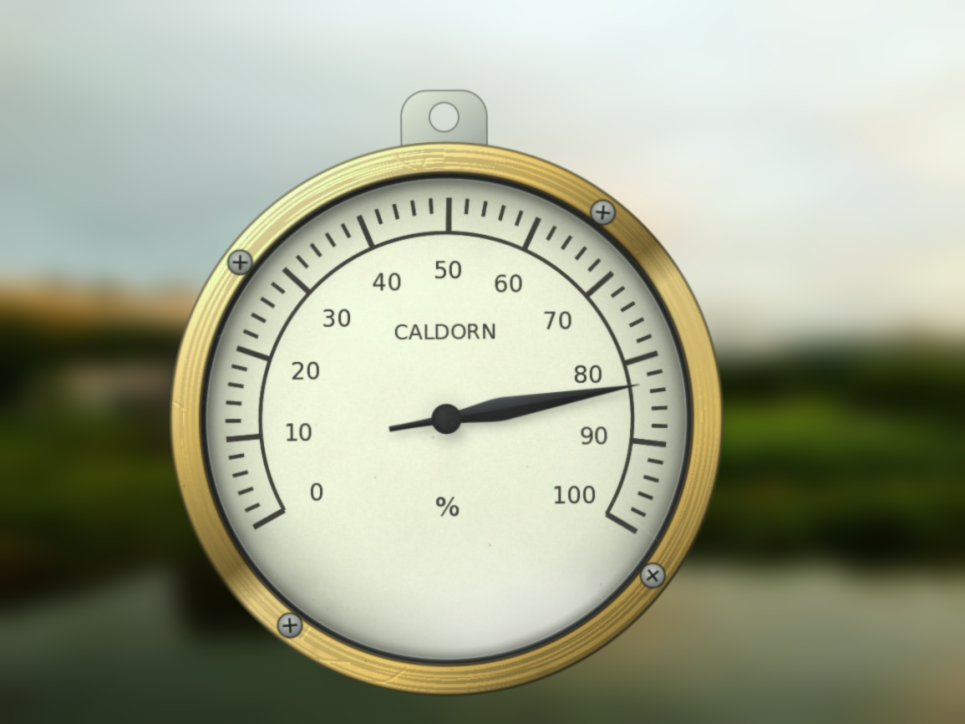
{"value": 83, "unit": "%"}
